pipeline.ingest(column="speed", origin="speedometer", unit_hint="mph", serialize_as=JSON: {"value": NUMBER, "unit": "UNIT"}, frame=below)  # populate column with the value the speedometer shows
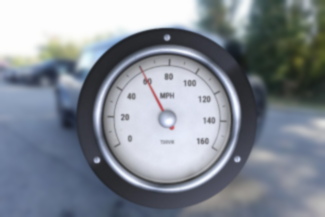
{"value": 60, "unit": "mph"}
